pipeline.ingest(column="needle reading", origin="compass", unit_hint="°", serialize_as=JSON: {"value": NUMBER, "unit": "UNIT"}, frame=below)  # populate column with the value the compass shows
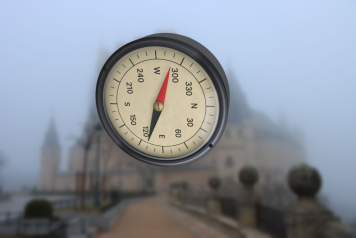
{"value": 290, "unit": "°"}
